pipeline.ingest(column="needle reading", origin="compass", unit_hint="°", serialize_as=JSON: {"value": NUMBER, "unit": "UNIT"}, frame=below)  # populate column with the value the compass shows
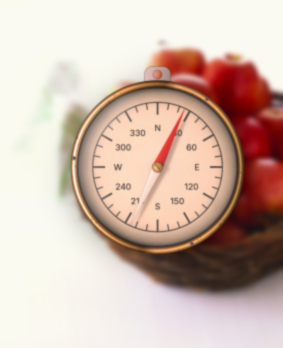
{"value": 25, "unit": "°"}
